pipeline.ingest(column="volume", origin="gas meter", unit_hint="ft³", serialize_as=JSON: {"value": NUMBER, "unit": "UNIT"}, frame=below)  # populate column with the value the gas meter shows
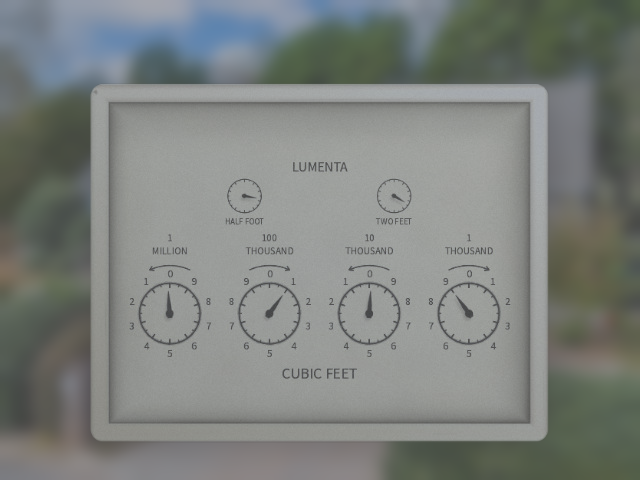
{"value": 9900, "unit": "ft³"}
